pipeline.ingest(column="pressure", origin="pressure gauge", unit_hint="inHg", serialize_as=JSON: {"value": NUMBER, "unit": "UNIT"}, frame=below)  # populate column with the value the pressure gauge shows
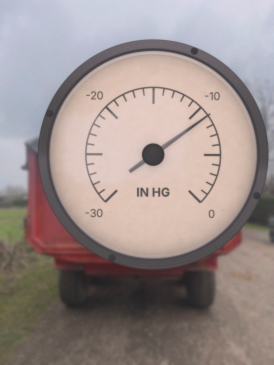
{"value": -9, "unit": "inHg"}
